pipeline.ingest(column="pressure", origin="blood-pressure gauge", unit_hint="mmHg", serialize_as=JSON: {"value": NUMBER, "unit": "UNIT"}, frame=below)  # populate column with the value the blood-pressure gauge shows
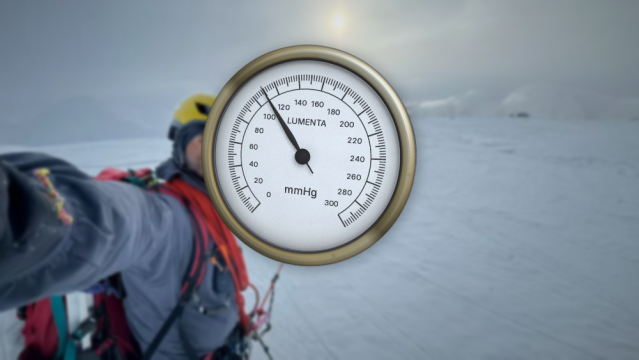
{"value": 110, "unit": "mmHg"}
